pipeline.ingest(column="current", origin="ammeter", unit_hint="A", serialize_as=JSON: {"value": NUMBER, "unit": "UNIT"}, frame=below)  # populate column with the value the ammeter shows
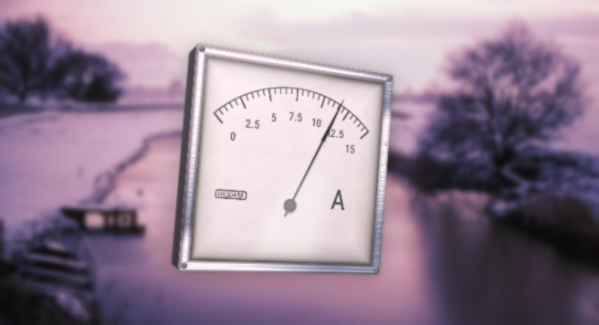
{"value": 11.5, "unit": "A"}
